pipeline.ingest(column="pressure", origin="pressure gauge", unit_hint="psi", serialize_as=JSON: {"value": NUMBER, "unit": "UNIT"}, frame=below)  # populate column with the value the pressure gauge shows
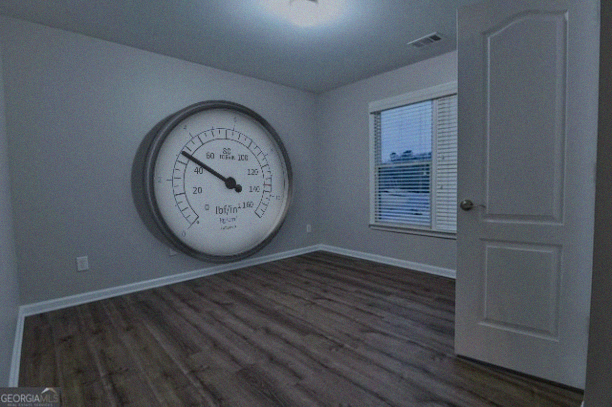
{"value": 45, "unit": "psi"}
